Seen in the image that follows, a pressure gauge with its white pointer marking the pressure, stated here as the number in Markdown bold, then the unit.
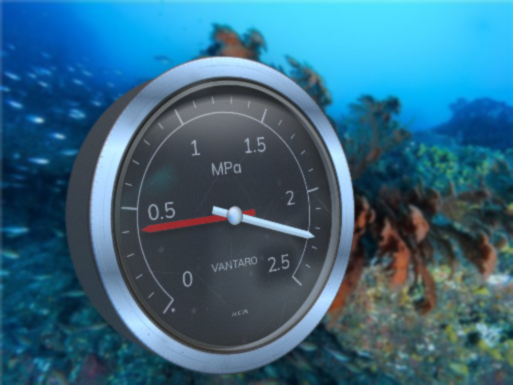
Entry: **2.25** MPa
